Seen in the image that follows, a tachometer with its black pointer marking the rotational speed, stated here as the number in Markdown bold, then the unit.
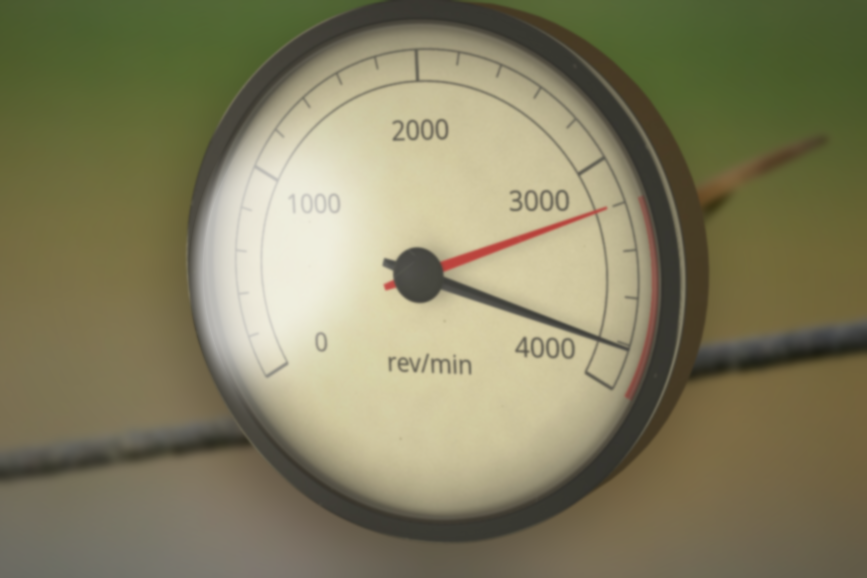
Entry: **3800** rpm
